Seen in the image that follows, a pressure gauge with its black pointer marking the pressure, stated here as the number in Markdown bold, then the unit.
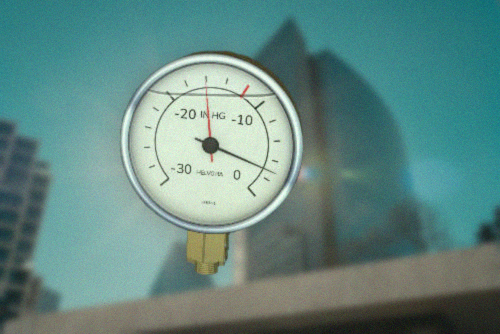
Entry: **-3** inHg
